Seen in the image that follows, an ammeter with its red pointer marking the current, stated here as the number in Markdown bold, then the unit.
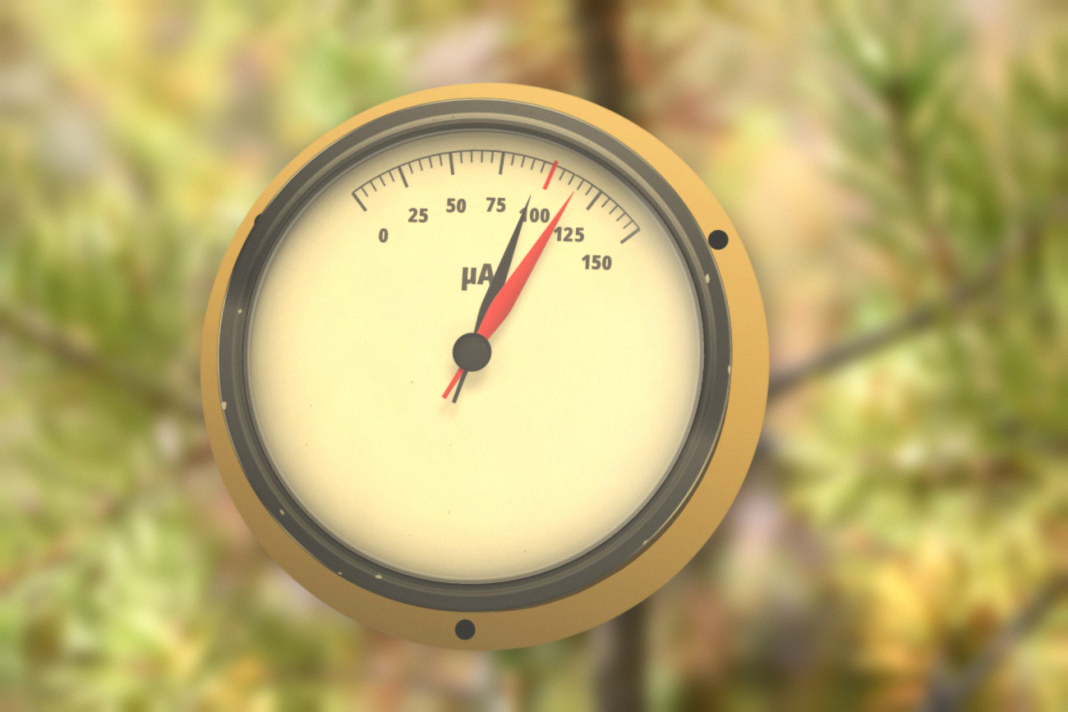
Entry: **115** µA
